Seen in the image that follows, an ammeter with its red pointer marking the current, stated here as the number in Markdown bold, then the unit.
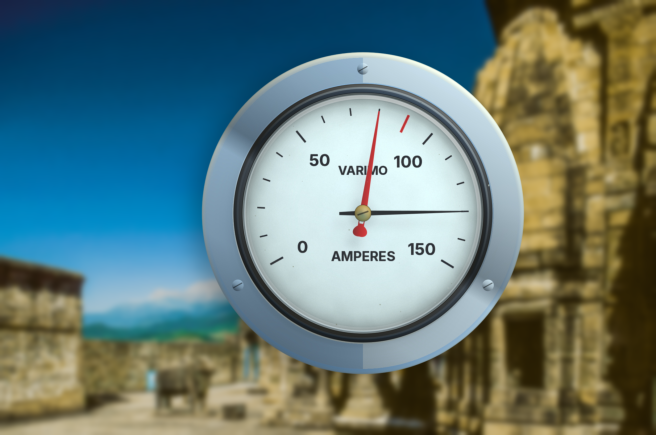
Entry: **80** A
